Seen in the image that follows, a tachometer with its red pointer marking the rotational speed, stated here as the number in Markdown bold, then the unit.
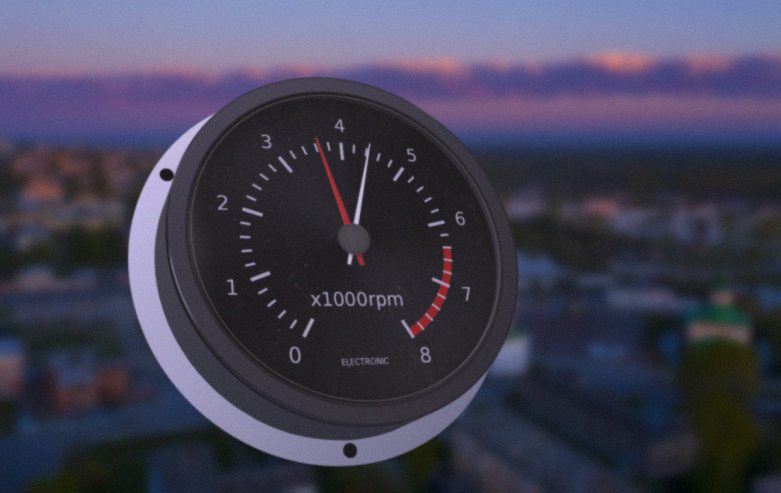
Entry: **3600** rpm
